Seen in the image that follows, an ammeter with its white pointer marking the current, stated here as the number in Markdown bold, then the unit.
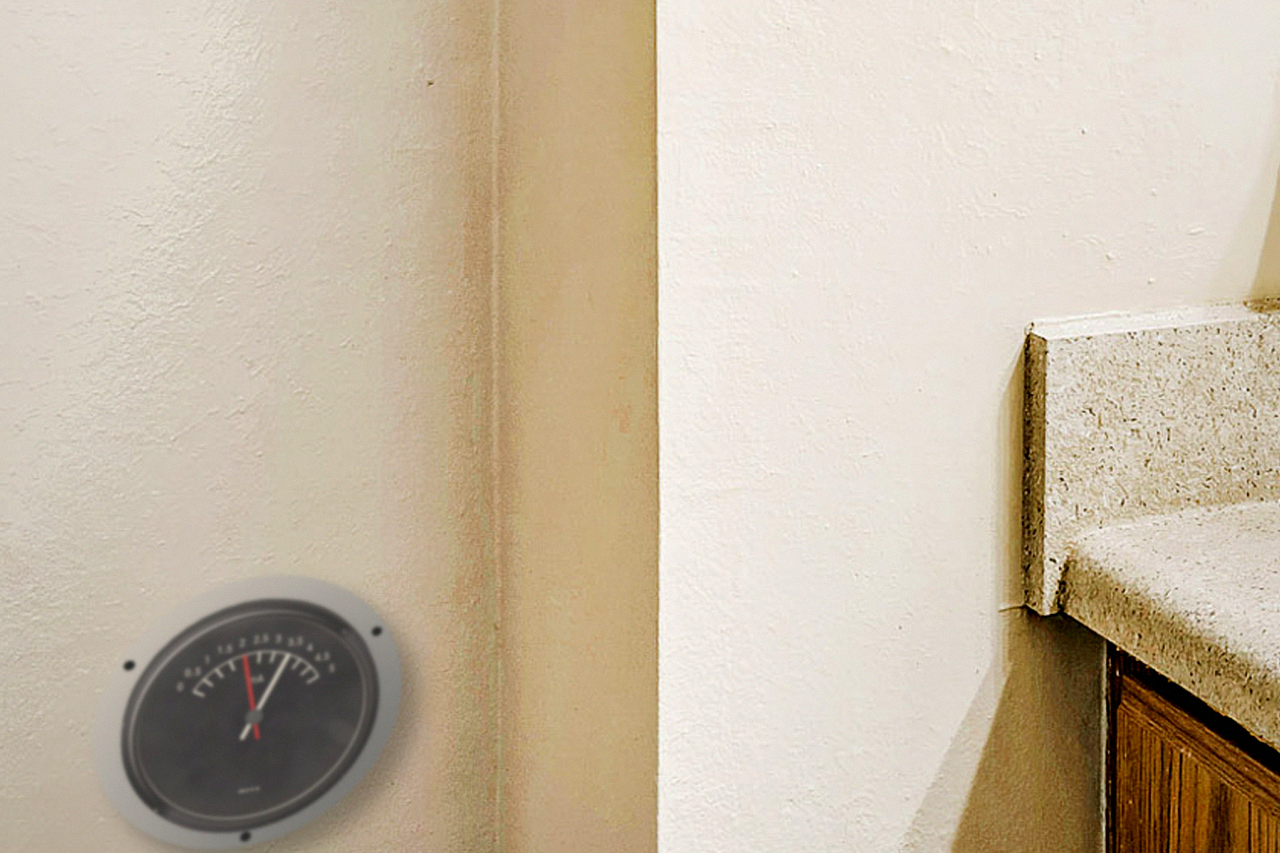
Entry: **3.5** mA
